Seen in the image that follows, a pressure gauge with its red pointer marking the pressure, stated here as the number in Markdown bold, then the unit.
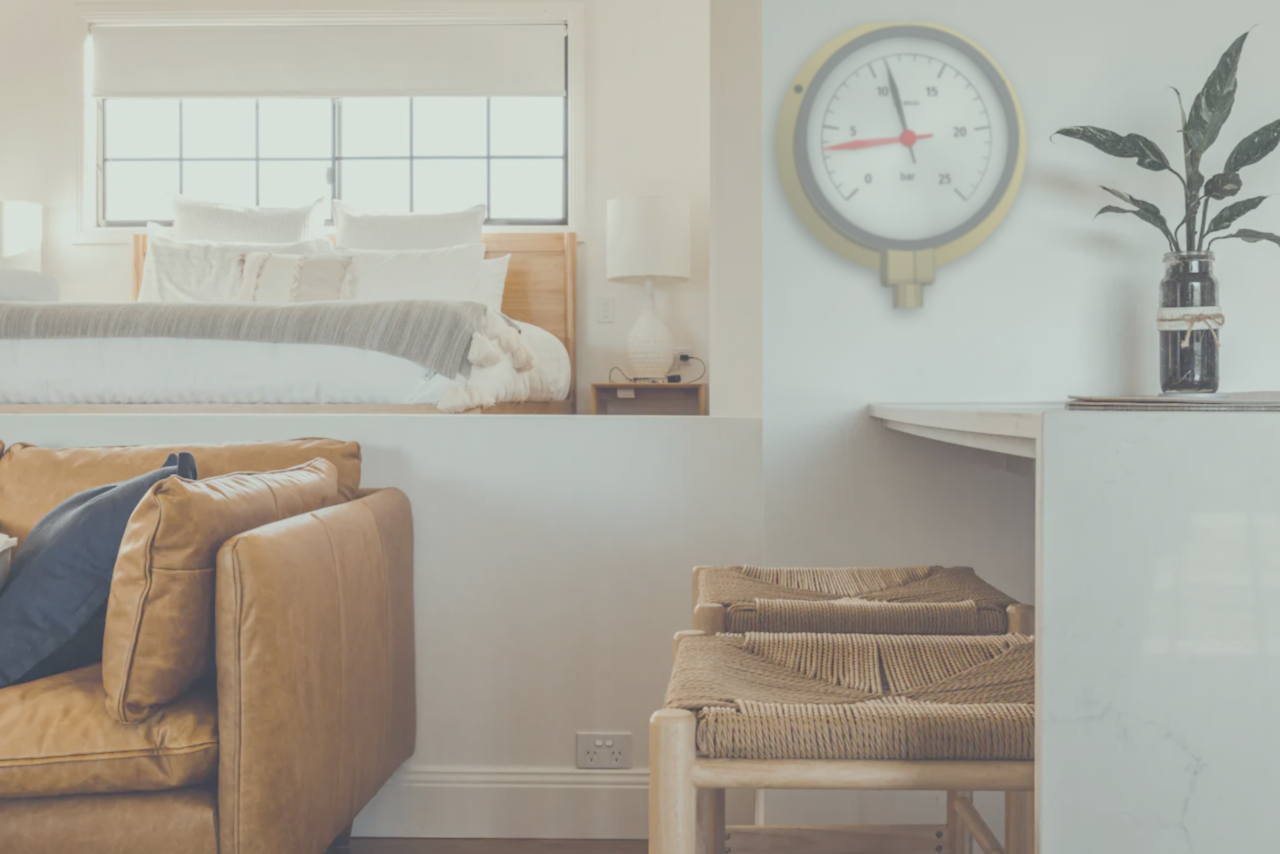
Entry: **3.5** bar
